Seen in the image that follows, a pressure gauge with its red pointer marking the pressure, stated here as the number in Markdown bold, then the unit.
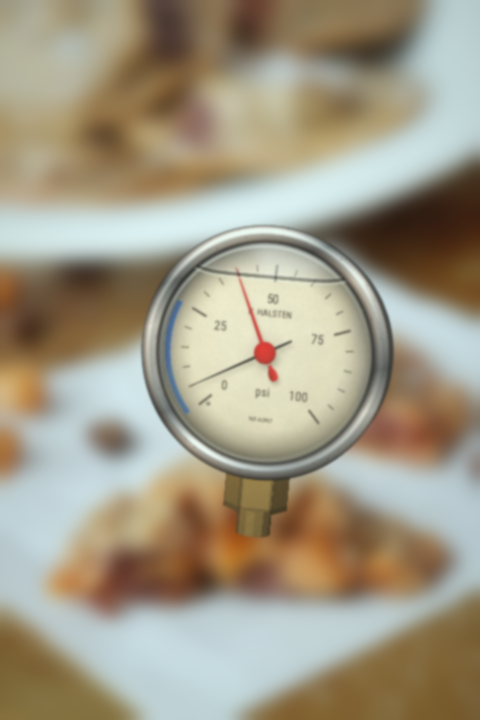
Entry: **40** psi
